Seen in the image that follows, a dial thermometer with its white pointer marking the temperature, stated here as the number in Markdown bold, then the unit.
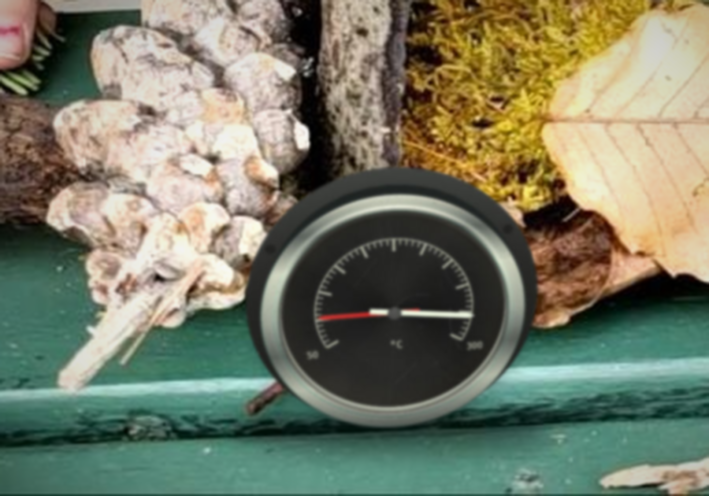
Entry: **275** °C
